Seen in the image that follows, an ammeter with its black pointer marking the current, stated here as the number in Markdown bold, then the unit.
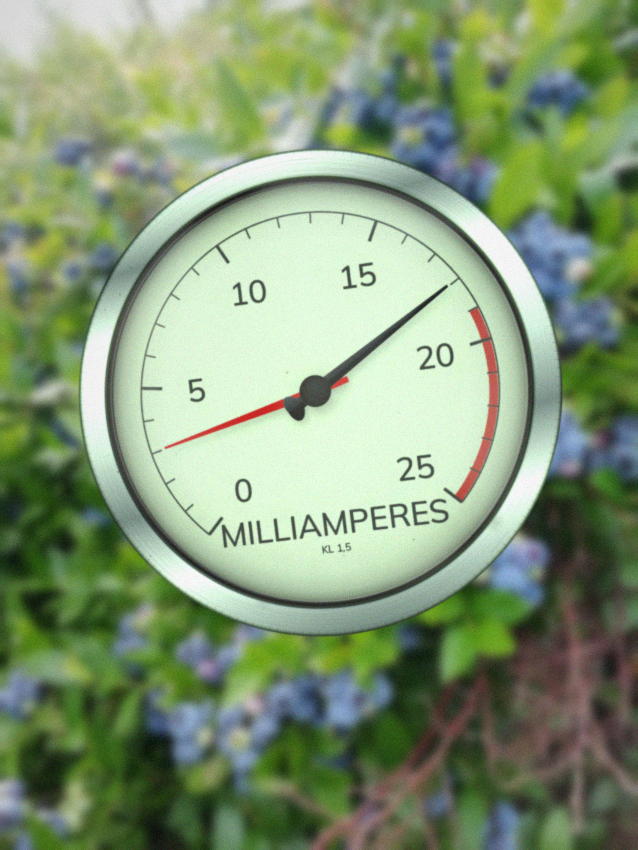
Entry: **18** mA
